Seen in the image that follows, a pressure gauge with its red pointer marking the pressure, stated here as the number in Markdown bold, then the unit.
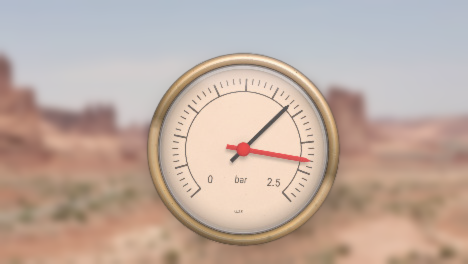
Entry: **2.15** bar
